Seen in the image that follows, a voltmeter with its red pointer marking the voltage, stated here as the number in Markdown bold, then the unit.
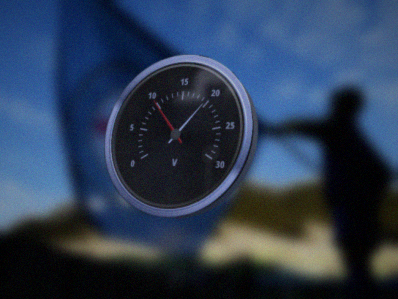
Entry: **10** V
